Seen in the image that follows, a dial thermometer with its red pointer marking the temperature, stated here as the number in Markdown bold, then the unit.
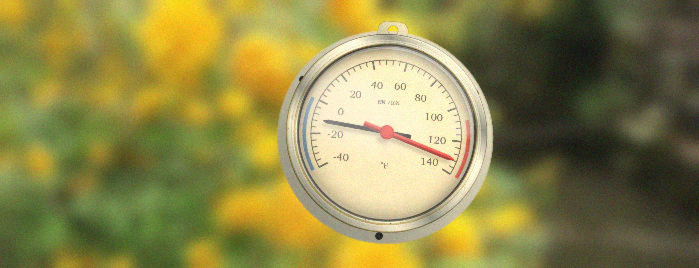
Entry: **132** °F
